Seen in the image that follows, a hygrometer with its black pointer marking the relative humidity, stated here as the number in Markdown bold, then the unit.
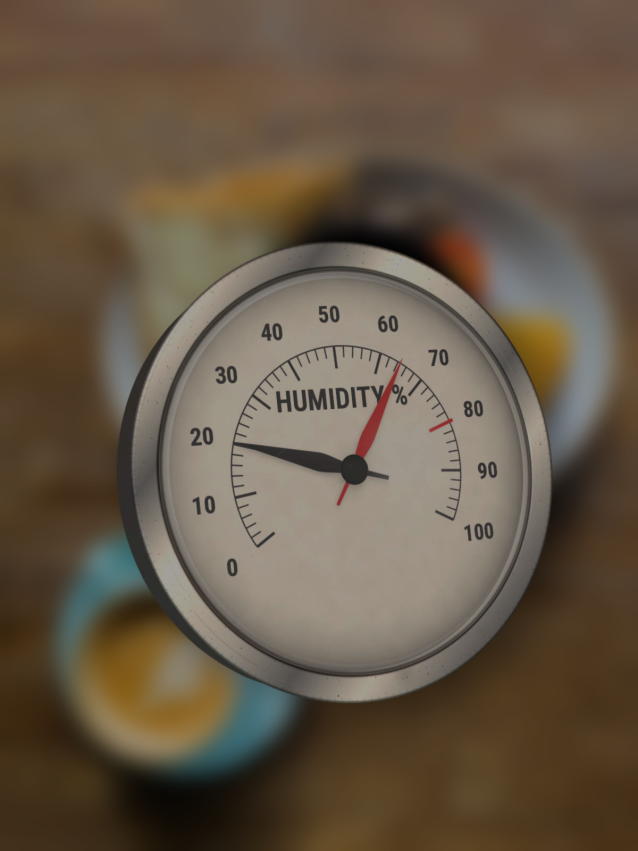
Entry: **20** %
